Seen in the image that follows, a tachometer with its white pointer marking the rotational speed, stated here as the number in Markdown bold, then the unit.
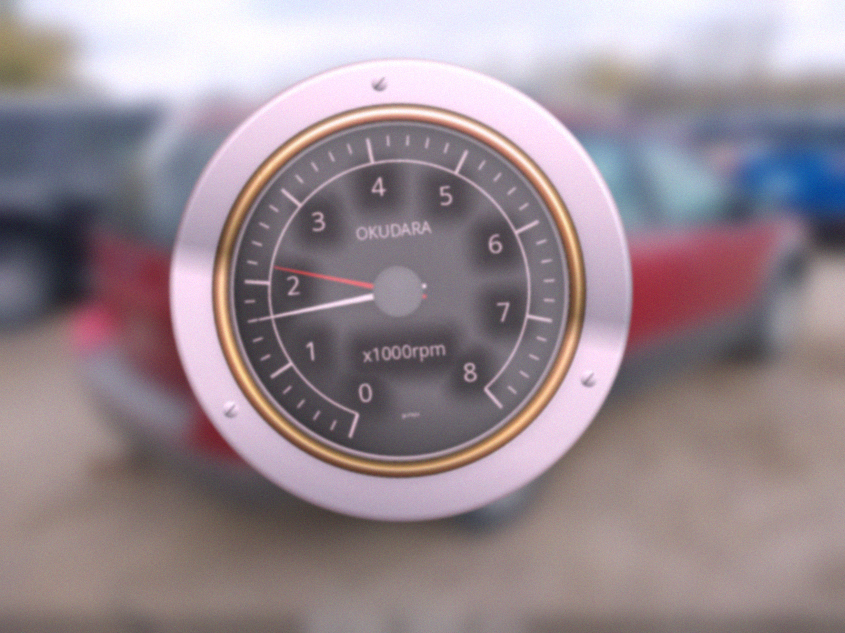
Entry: **1600** rpm
